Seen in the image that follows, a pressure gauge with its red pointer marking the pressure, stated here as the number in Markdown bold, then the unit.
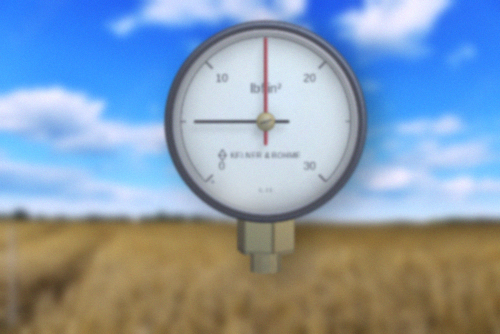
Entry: **15** psi
